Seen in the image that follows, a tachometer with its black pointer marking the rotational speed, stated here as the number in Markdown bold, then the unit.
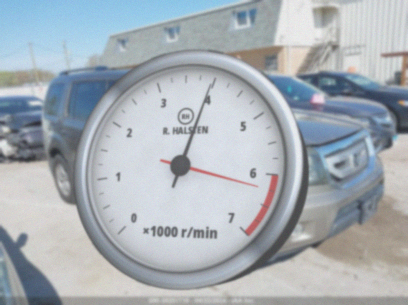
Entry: **4000** rpm
